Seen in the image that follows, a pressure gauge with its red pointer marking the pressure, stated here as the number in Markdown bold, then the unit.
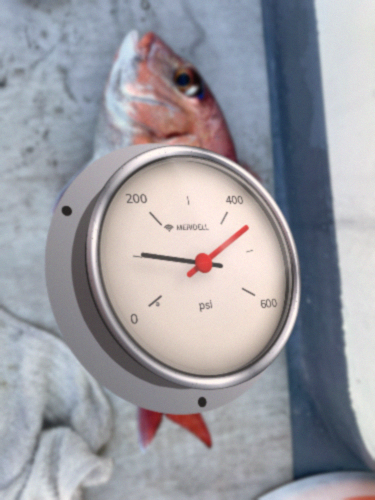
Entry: **450** psi
